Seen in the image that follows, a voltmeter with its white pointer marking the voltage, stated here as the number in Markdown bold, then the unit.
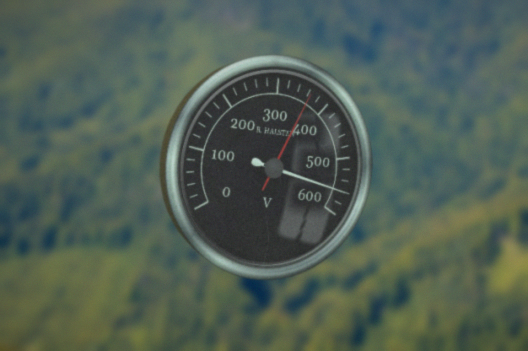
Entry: **560** V
